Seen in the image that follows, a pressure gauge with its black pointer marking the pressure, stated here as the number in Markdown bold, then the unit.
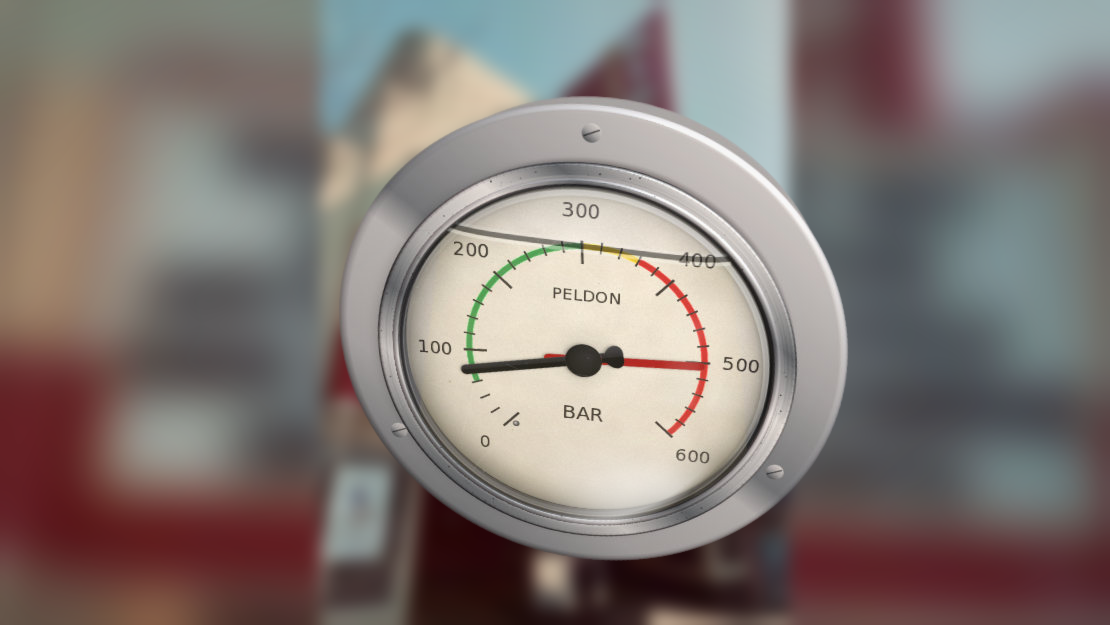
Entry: **80** bar
